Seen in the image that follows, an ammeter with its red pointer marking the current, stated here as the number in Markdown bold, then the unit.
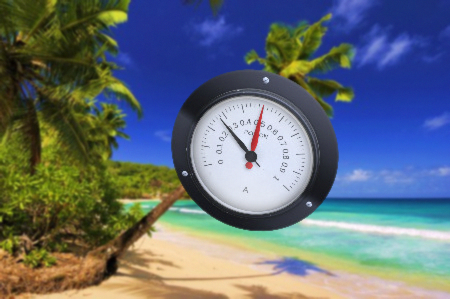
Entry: **0.5** A
